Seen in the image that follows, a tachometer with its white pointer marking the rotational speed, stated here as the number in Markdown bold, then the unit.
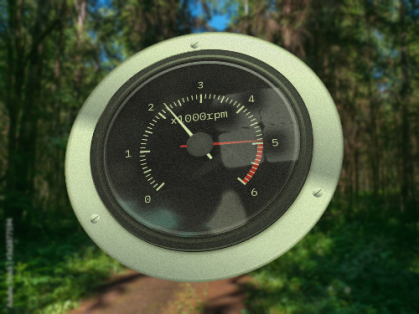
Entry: **2200** rpm
